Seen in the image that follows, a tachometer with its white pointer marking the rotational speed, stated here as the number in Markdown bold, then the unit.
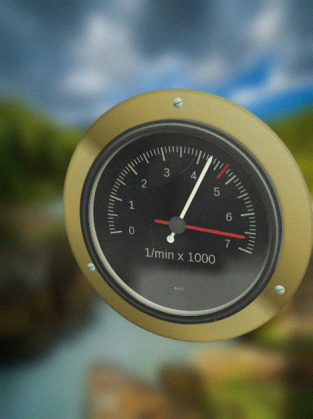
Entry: **4300** rpm
